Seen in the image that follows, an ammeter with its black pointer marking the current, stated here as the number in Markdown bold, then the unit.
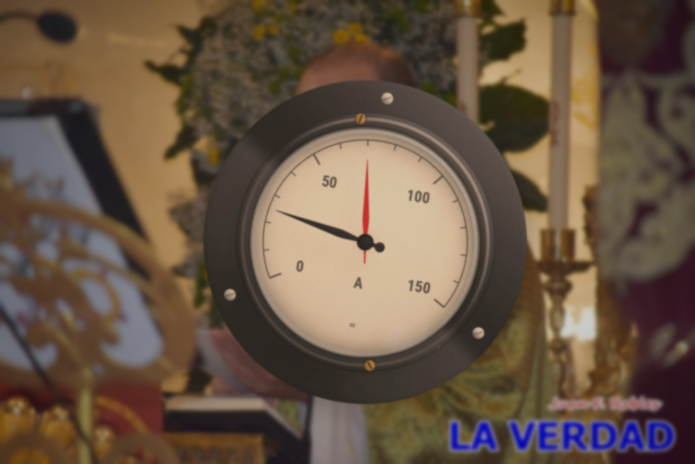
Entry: **25** A
